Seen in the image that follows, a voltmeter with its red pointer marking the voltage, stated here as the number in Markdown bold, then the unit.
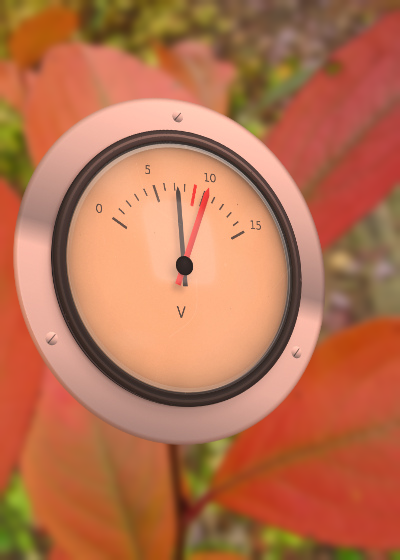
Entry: **10** V
